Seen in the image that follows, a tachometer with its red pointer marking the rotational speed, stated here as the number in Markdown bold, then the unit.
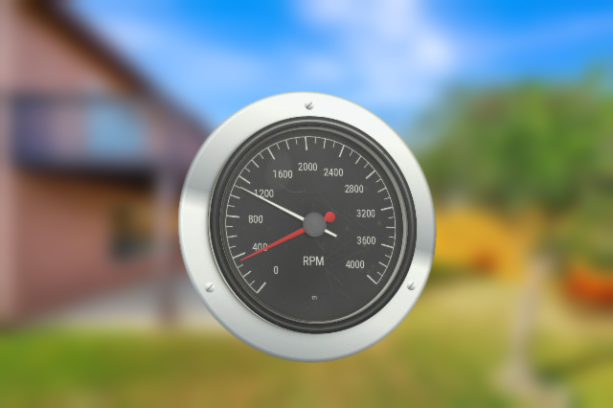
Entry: **350** rpm
